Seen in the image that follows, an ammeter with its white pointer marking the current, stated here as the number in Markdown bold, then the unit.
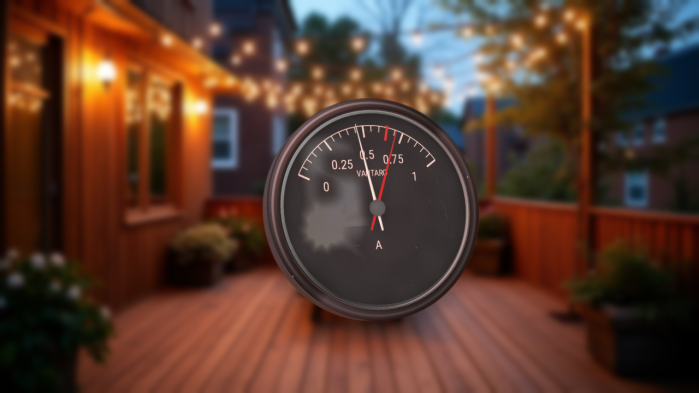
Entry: **0.45** A
